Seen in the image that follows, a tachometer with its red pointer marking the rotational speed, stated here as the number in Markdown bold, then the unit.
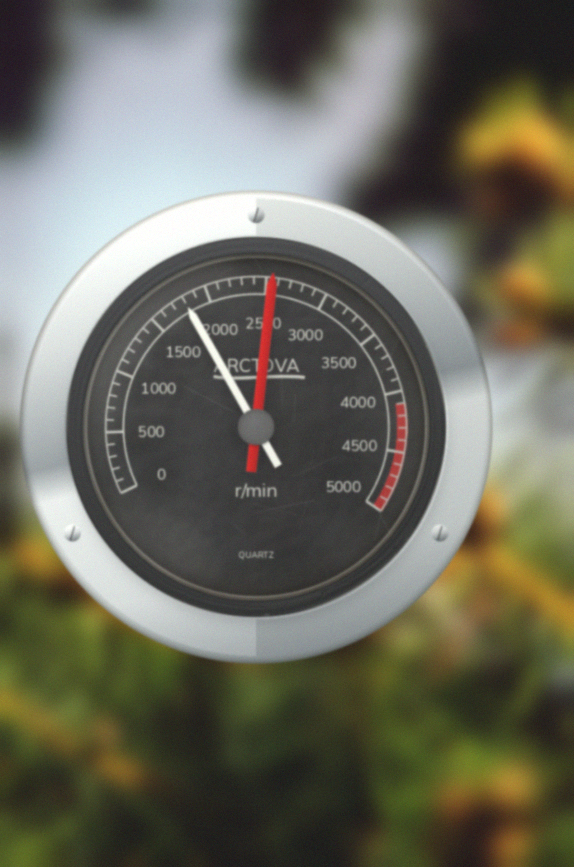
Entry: **2550** rpm
